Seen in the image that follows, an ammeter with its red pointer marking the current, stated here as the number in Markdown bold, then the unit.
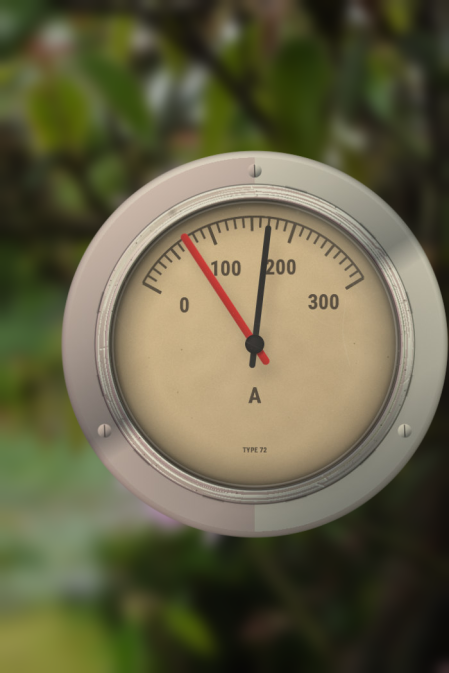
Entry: **70** A
